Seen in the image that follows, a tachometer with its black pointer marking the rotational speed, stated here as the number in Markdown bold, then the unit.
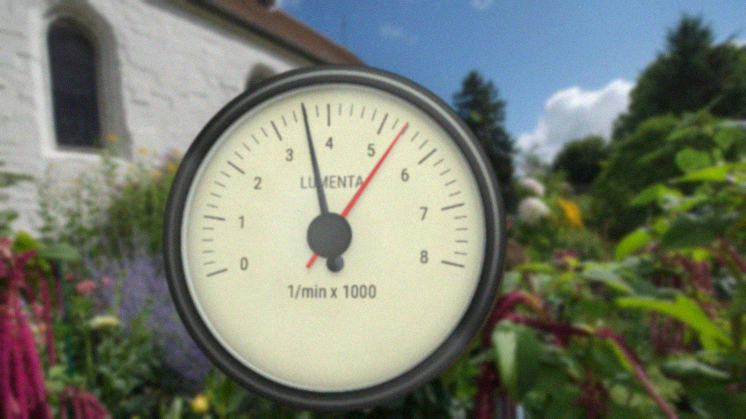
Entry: **3600** rpm
